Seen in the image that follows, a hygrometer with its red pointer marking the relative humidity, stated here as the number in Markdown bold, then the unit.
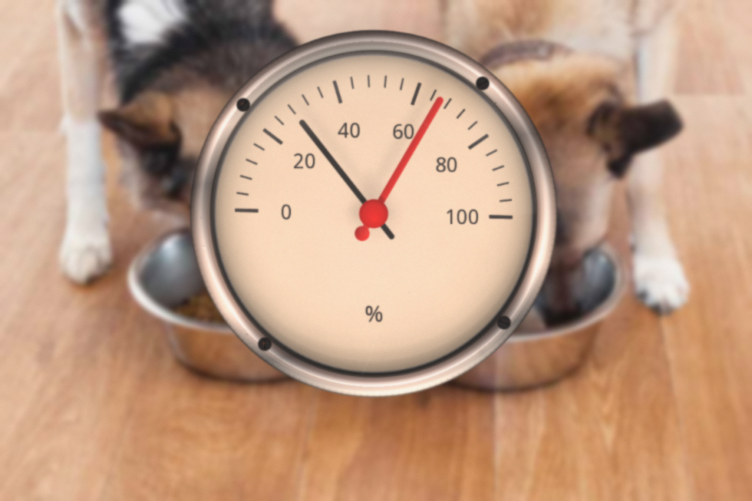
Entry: **66** %
